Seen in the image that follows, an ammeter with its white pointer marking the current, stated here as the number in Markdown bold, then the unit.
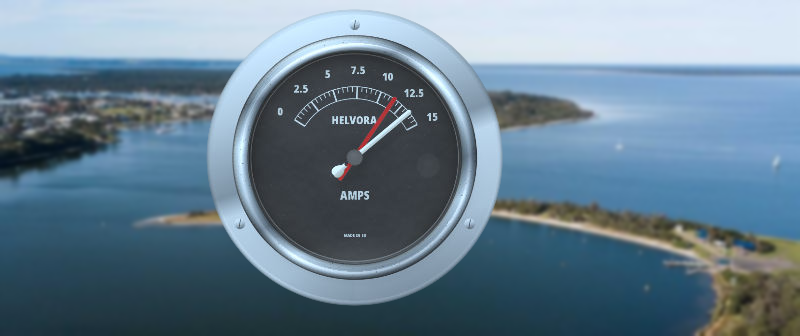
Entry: **13.5** A
